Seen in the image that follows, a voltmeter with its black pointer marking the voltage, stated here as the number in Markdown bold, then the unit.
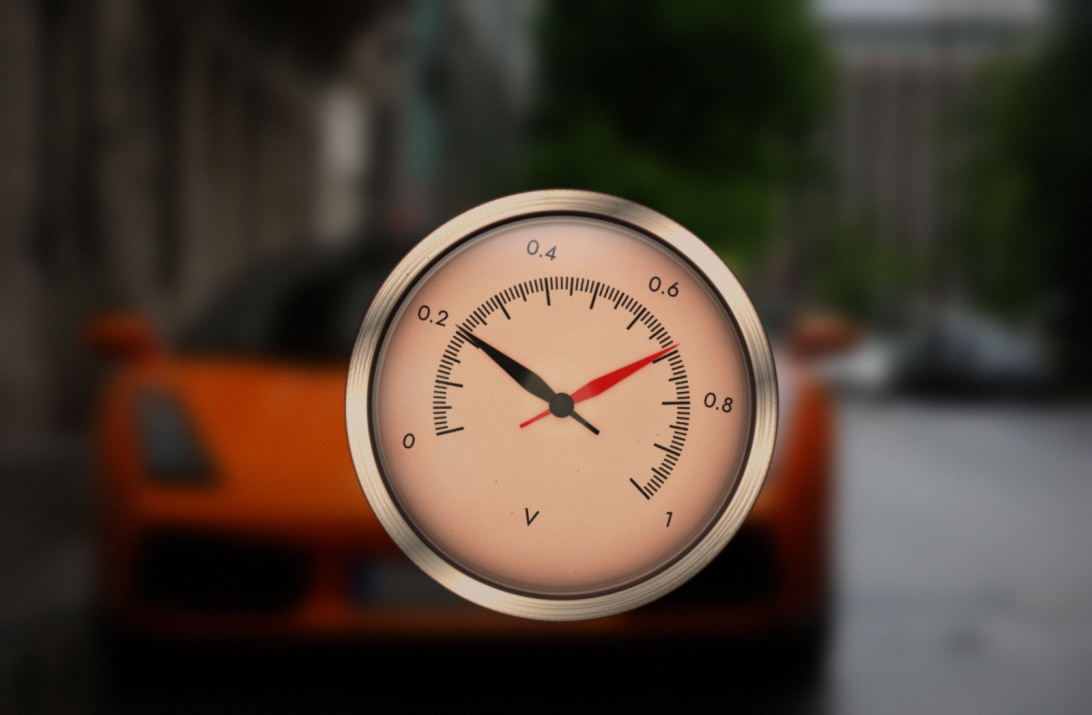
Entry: **0.21** V
